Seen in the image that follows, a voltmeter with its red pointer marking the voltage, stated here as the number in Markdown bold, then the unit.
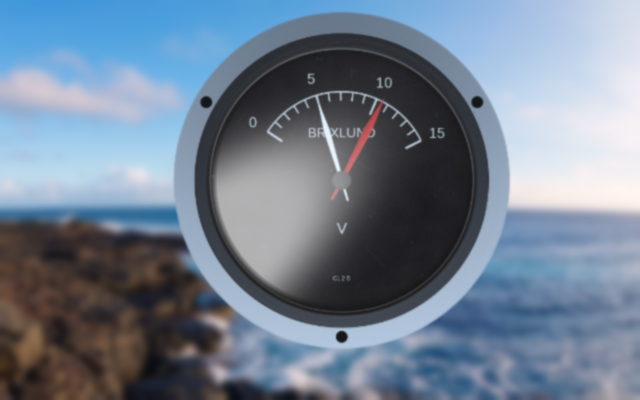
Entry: **10.5** V
